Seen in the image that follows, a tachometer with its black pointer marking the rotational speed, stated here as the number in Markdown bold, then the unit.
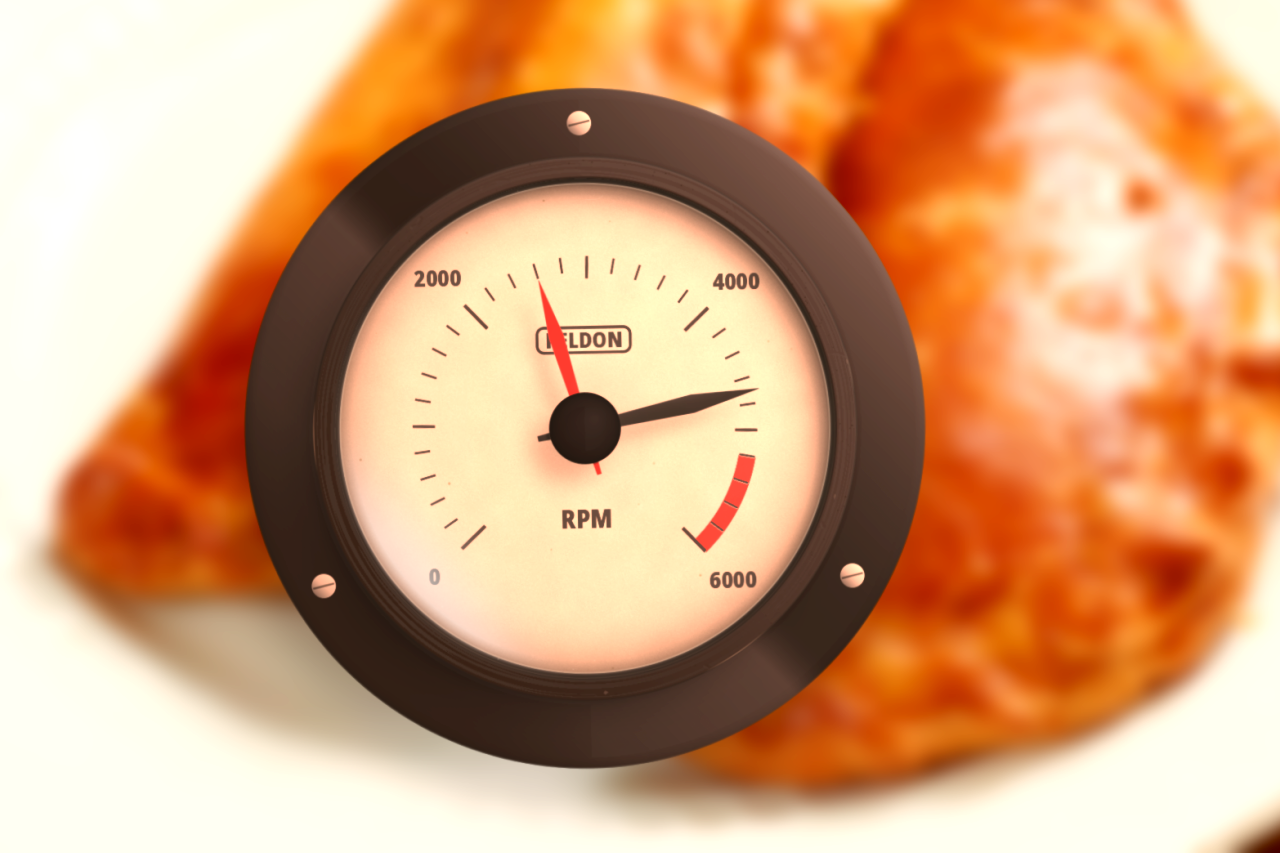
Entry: **4700** rpm
